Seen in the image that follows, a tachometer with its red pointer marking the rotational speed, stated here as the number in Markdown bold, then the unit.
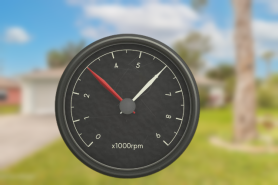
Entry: **3000** rpm
